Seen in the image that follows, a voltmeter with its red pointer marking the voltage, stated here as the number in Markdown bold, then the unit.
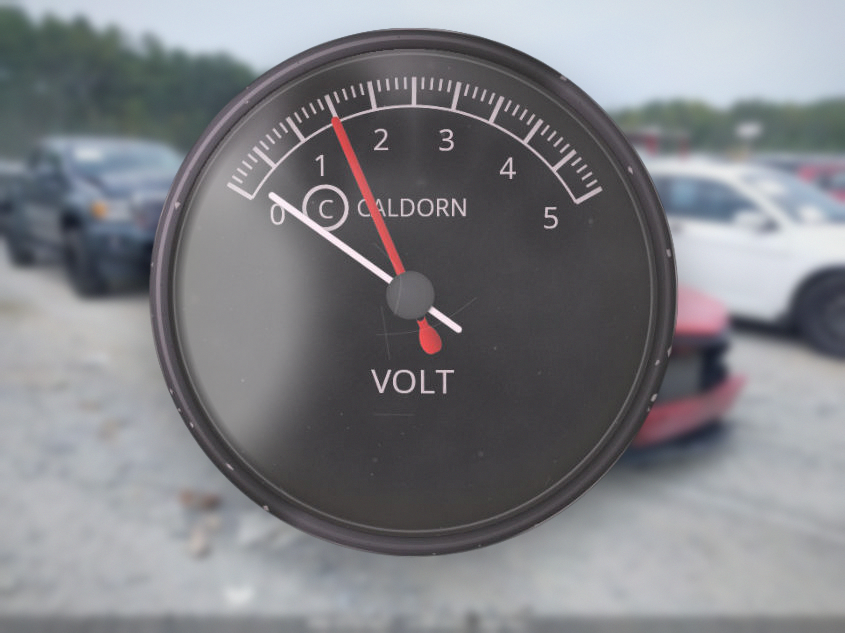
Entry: **1.5** V
